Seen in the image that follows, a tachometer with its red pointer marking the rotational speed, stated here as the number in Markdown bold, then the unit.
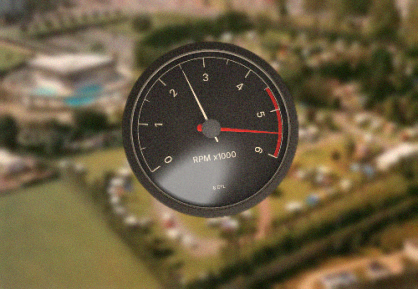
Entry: **5500** rpm
